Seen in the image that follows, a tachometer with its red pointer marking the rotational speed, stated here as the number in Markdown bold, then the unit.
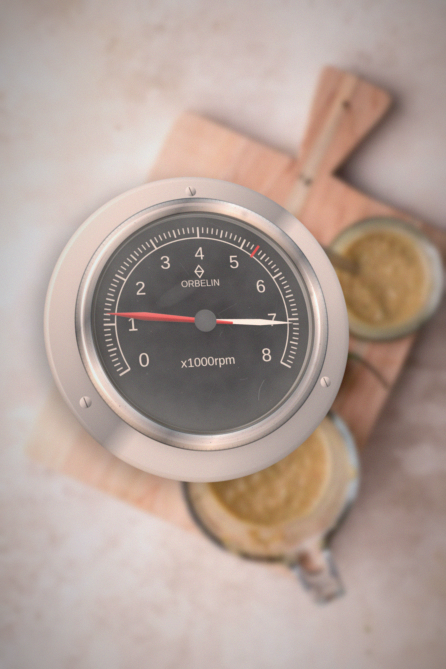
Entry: **1200** rpm
